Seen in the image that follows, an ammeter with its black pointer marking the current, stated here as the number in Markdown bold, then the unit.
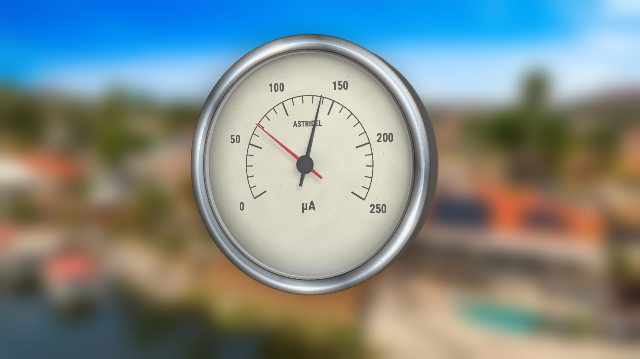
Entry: **140** µA
